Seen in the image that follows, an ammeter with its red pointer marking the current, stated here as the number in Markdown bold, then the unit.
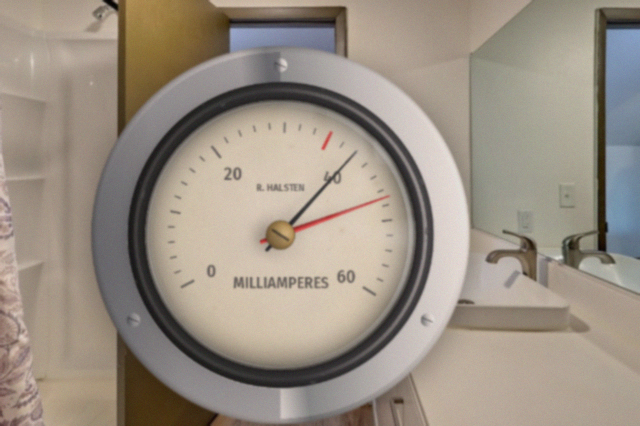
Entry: **47** mA
